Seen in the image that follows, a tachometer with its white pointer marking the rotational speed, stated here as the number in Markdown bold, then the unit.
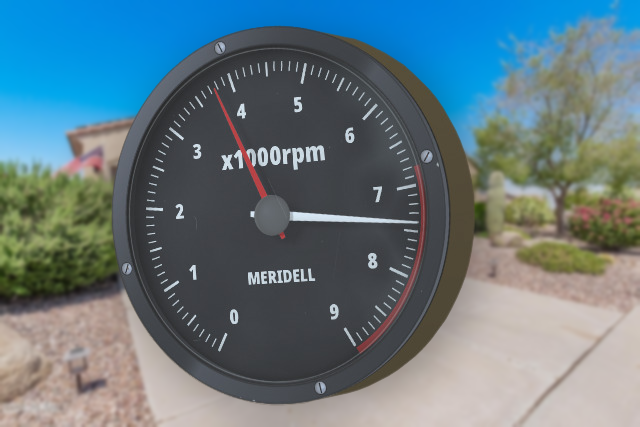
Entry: **7400** rpm
